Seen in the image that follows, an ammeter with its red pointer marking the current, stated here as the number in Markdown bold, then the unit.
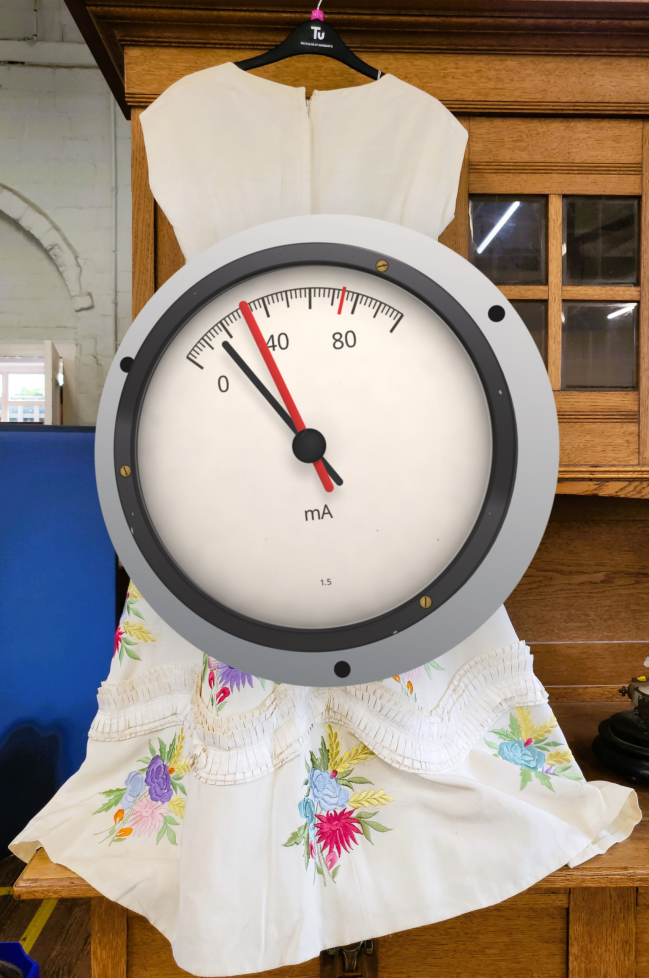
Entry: **32** mA
